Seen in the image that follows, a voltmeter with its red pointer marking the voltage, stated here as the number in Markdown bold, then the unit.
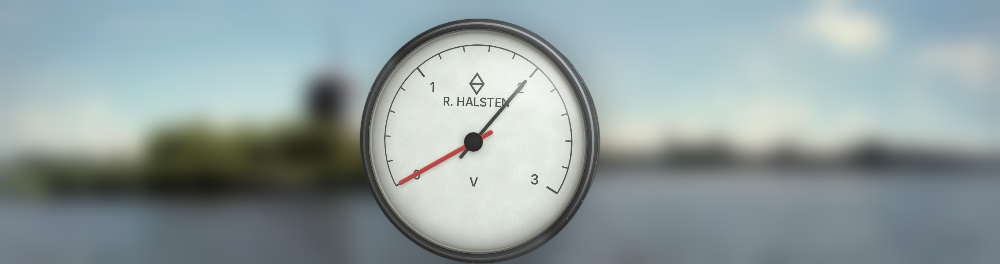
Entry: **0** V
